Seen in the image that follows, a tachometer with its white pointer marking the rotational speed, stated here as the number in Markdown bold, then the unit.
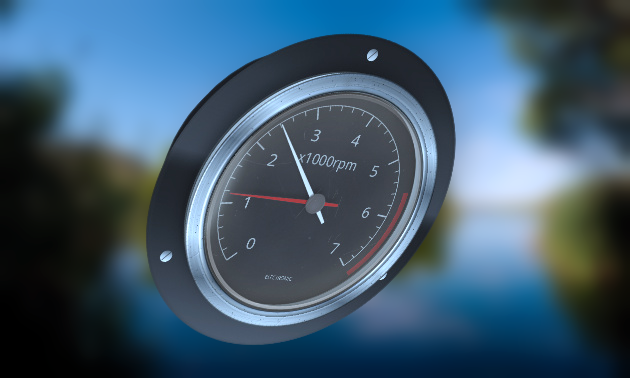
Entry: **2400** rpm
